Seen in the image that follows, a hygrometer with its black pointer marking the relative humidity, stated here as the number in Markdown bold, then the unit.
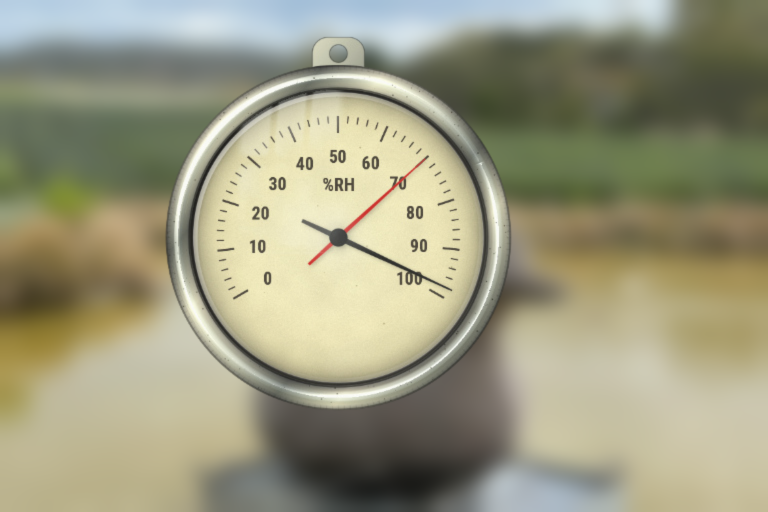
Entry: **98** %
